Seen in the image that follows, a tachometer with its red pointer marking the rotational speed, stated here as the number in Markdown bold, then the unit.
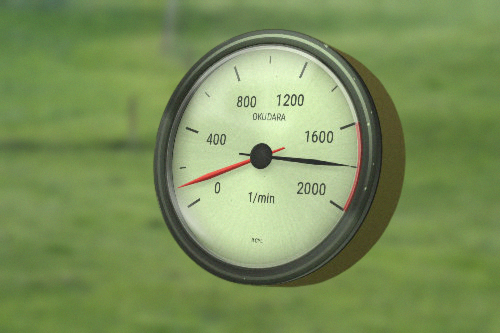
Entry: **100** rpm
